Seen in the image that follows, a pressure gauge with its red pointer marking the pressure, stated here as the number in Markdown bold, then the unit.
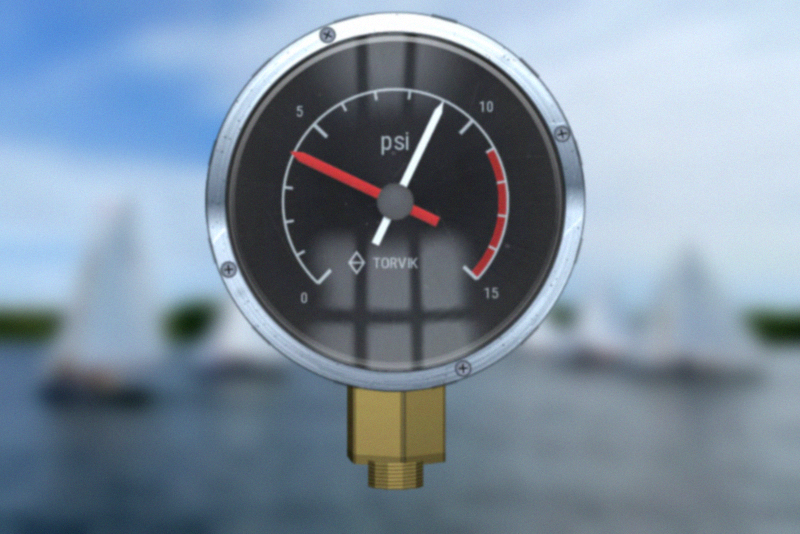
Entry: **4** psi
